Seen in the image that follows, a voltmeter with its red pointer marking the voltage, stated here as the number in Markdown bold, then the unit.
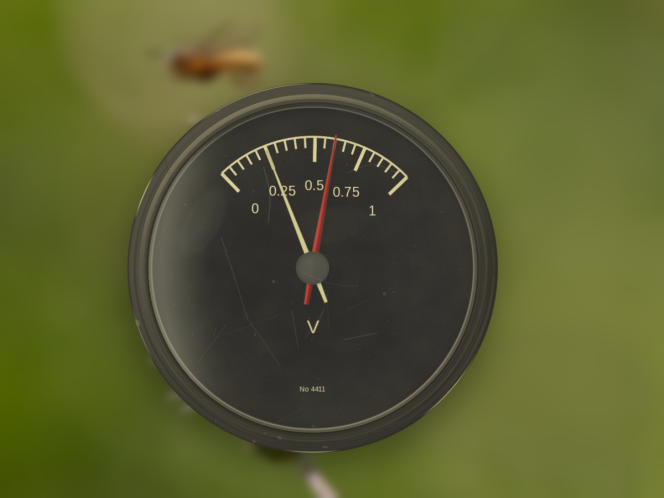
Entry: **0.6** V
